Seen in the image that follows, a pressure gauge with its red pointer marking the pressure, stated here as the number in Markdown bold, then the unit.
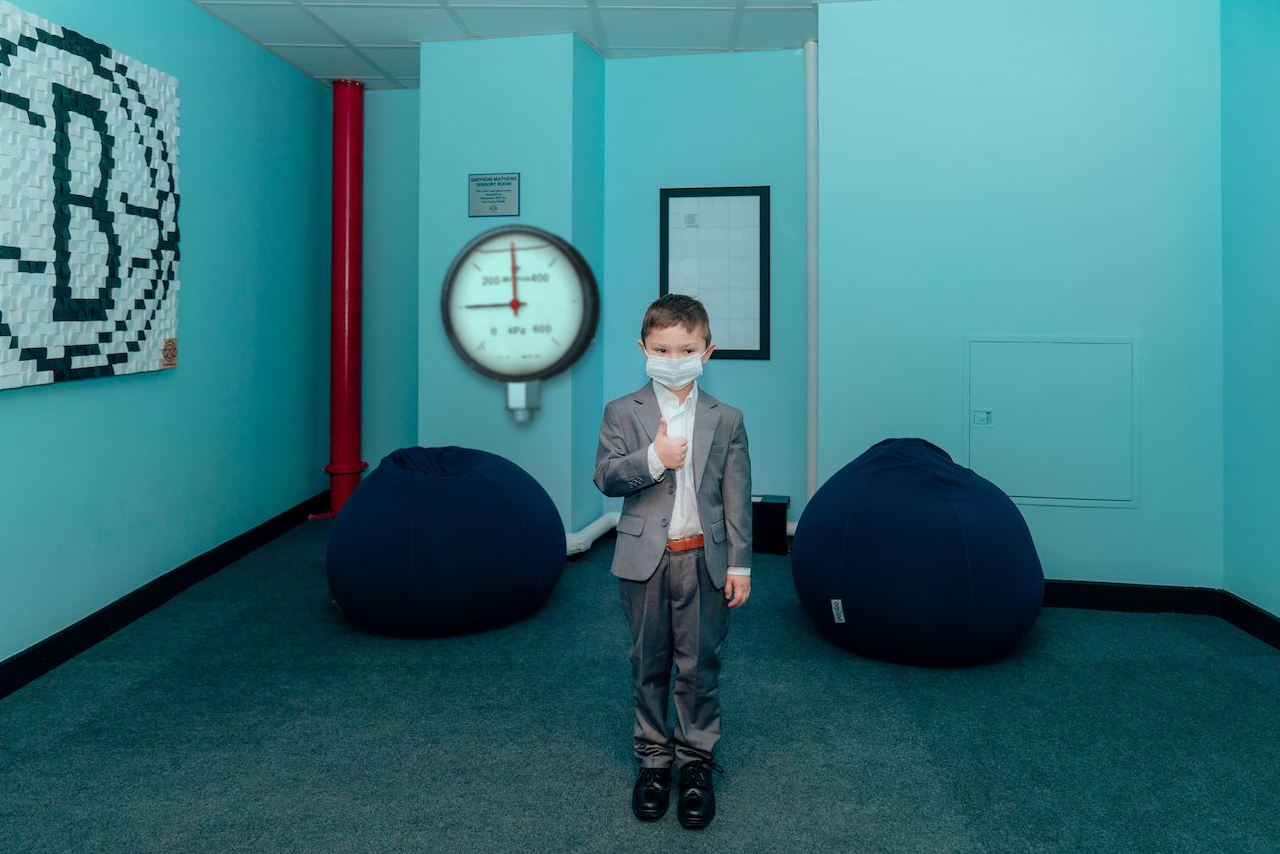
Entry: **300** kPa
